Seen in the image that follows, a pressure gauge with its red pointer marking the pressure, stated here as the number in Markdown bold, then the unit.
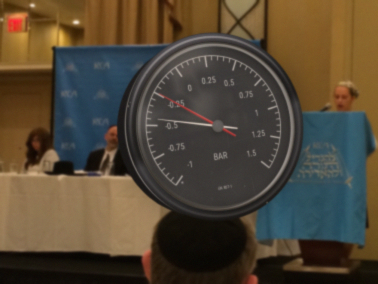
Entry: **-0.25** bar
